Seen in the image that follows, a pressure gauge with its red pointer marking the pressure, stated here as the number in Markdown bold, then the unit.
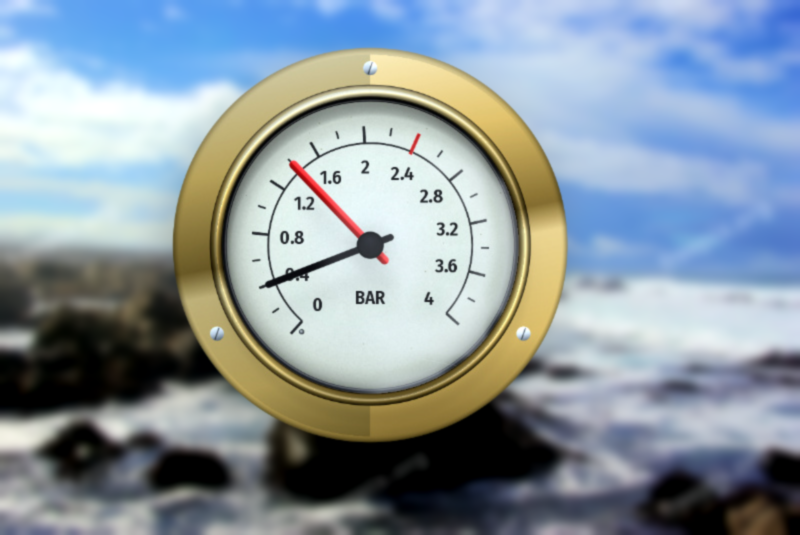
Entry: **1.4** bar
